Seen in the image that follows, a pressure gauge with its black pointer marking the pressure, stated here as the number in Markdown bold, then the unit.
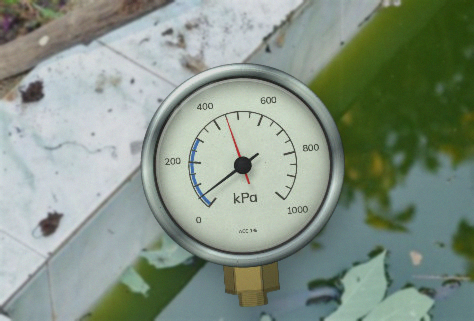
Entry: **50** kPa
